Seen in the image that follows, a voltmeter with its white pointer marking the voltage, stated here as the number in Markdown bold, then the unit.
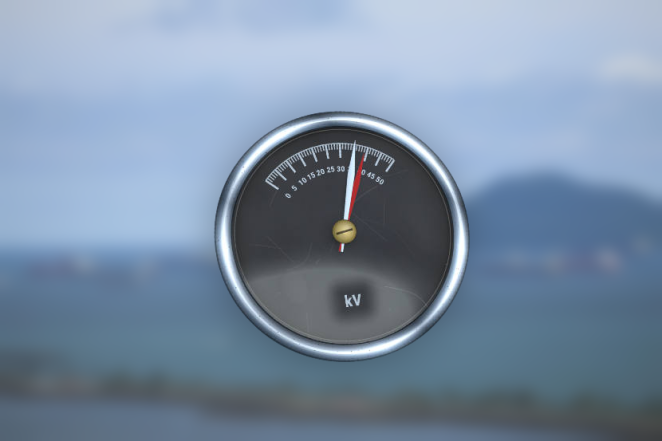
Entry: **35** kV
